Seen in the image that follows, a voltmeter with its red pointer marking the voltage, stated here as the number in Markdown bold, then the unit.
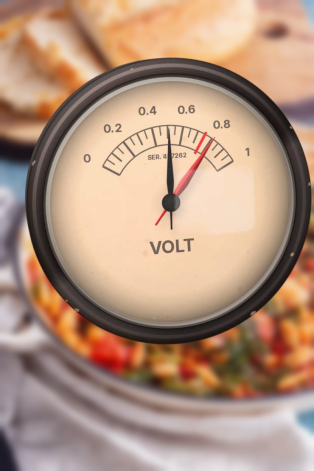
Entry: **0.8** V
